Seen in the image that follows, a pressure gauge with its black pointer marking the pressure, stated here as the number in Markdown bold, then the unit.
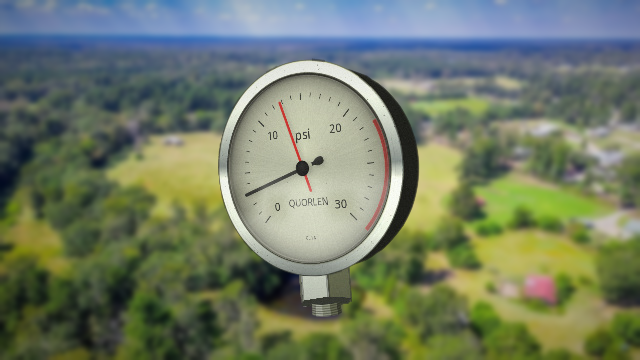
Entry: **3** psi
